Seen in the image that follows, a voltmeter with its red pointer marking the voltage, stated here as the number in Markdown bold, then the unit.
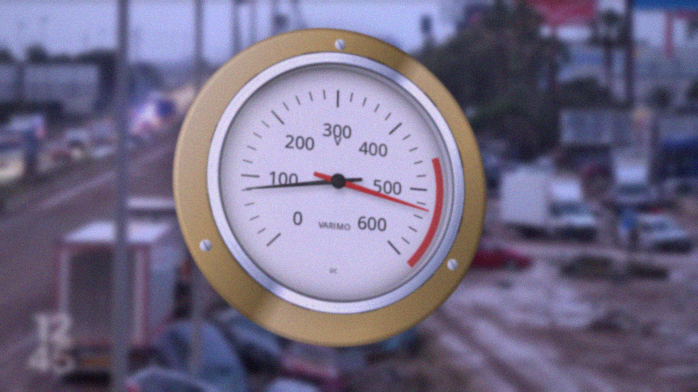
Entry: **530** V
